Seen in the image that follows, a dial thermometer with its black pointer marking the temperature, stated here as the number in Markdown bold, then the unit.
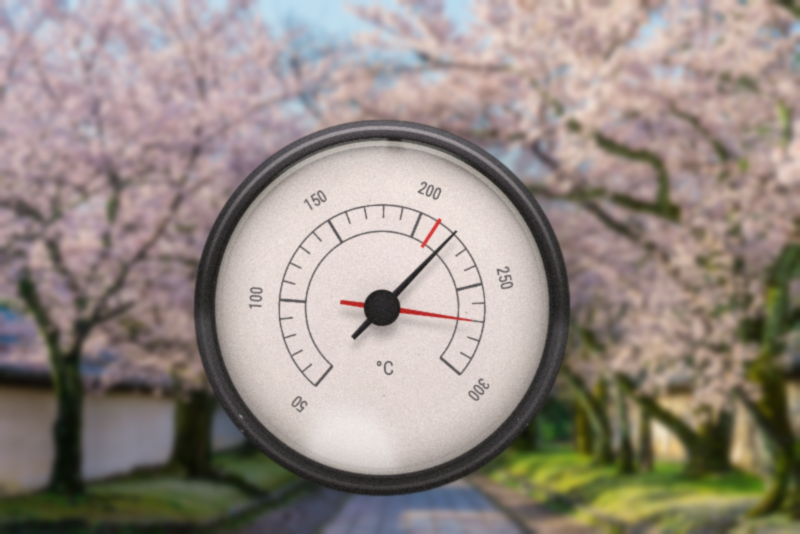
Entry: **220** °C
